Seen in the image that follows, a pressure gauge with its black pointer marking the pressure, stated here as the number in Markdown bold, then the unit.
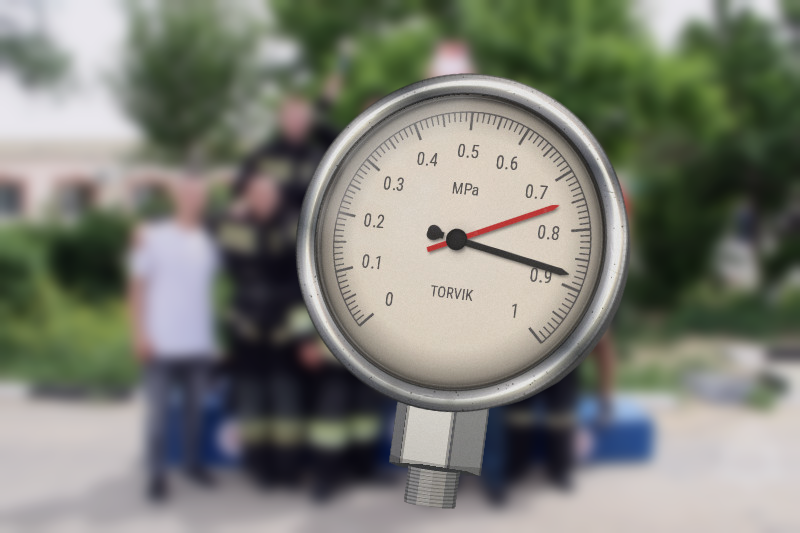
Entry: **0.88** MPa
